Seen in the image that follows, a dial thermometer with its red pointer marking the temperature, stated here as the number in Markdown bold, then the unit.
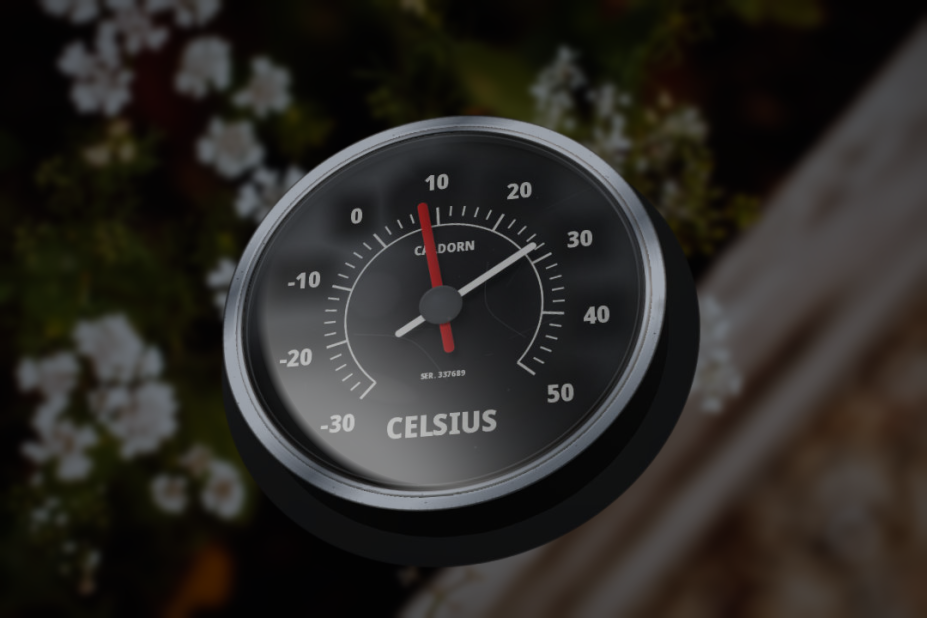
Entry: **8** °C
